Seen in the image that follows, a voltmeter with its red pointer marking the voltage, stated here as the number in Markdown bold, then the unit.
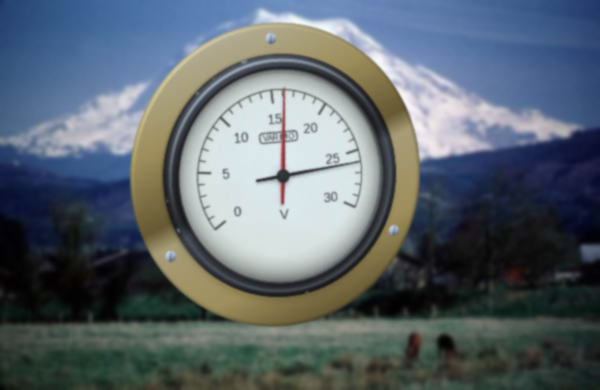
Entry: **16** V
